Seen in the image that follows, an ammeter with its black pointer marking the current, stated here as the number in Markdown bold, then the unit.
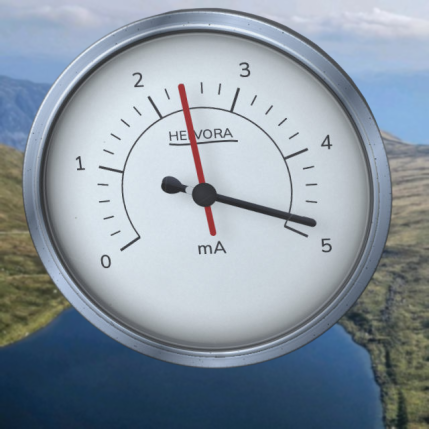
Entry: **4.8** mA
